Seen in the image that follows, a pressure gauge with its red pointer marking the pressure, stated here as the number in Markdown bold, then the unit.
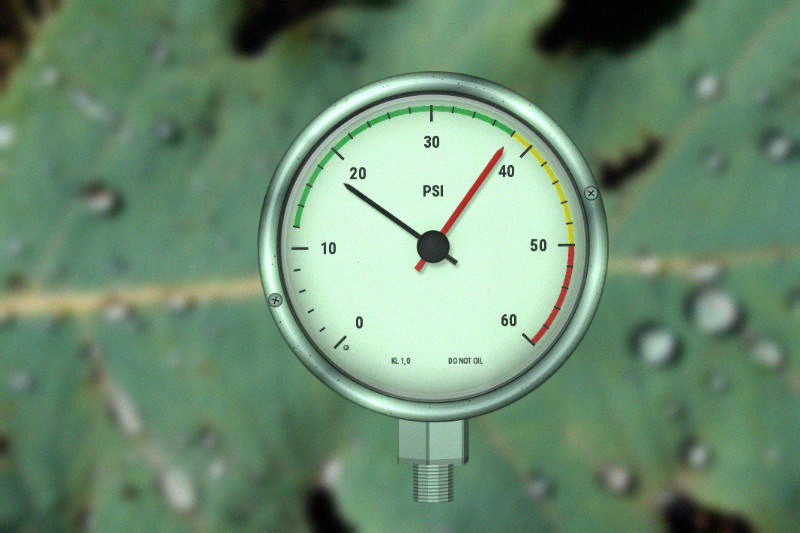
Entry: **38** psi
